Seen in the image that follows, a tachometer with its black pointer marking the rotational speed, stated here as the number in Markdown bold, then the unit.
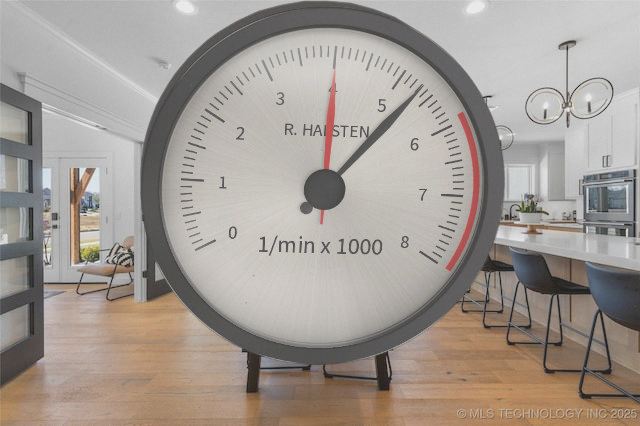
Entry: **5300** rpm
